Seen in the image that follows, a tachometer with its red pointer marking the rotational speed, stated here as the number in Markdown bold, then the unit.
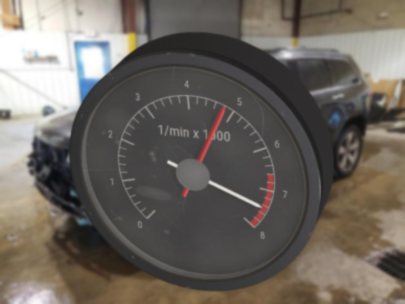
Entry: **4800** rpm
